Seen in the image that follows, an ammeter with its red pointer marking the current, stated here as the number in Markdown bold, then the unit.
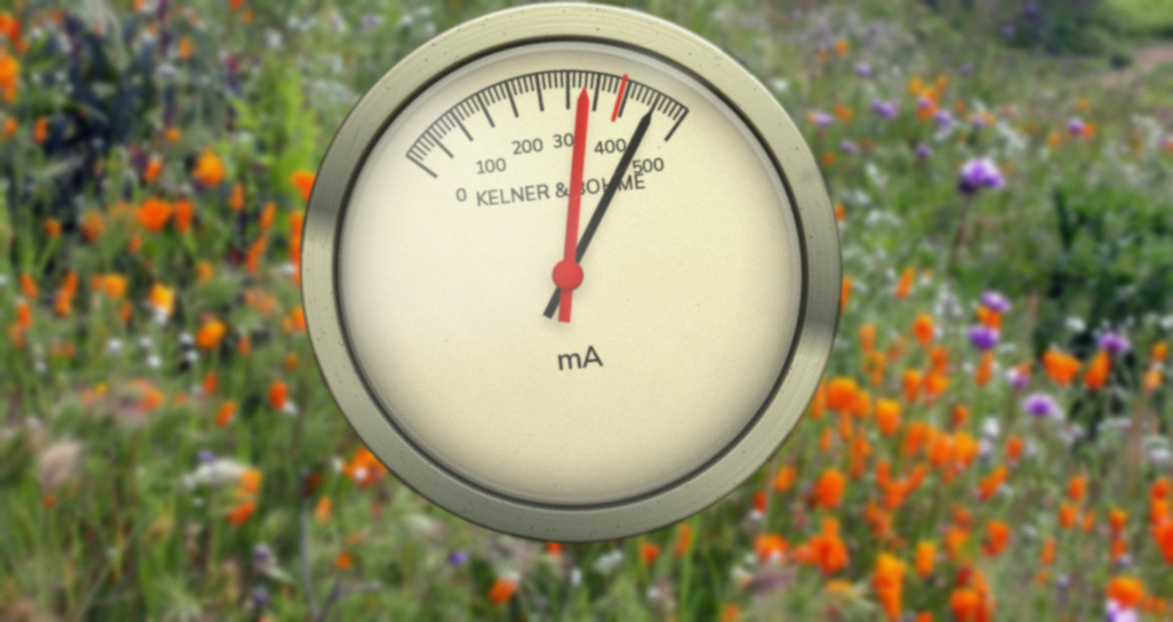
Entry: **330** mA
